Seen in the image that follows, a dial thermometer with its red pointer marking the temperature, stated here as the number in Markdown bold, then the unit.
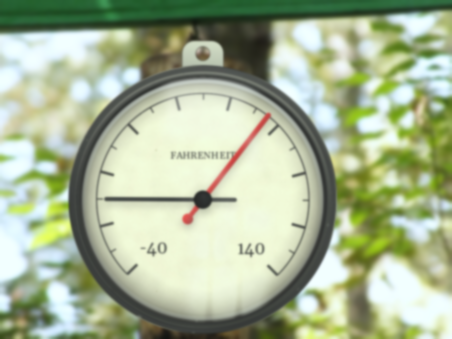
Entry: **75** °F
